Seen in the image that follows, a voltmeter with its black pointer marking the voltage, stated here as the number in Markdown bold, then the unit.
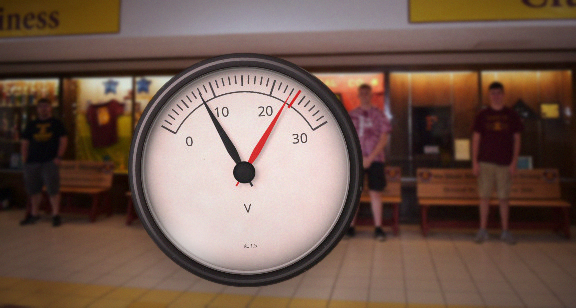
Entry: **8** V
